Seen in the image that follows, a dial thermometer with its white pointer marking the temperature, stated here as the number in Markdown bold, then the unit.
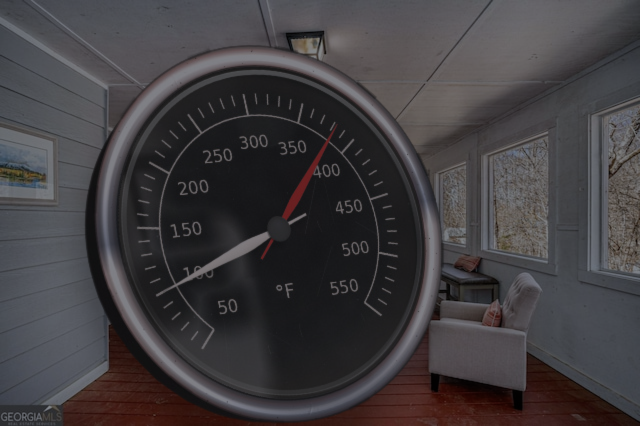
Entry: **100** °F
